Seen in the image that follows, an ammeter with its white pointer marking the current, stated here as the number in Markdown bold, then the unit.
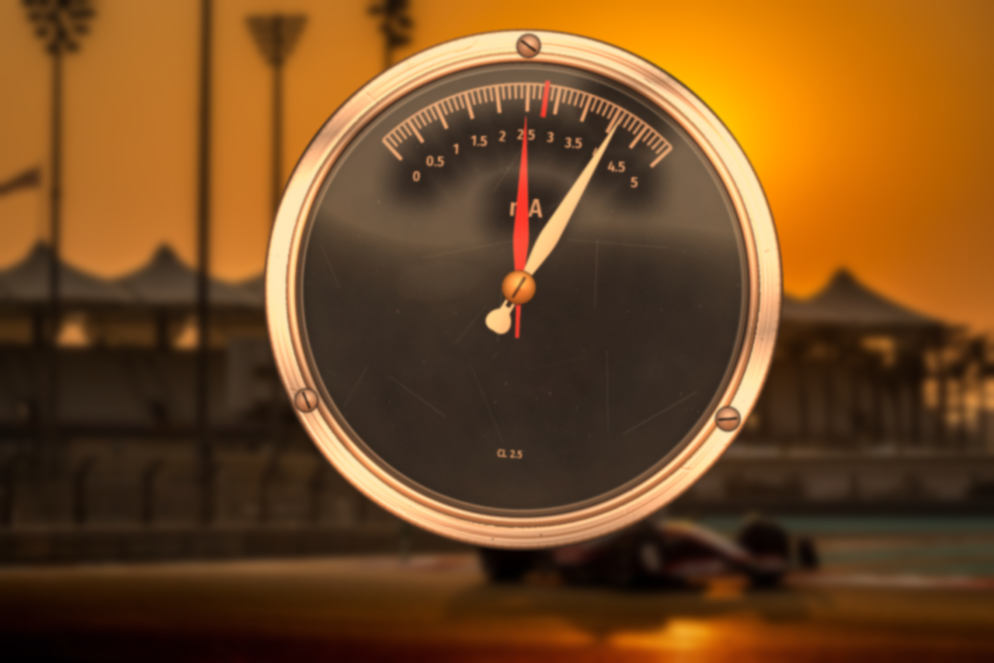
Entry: **4.1** mA
